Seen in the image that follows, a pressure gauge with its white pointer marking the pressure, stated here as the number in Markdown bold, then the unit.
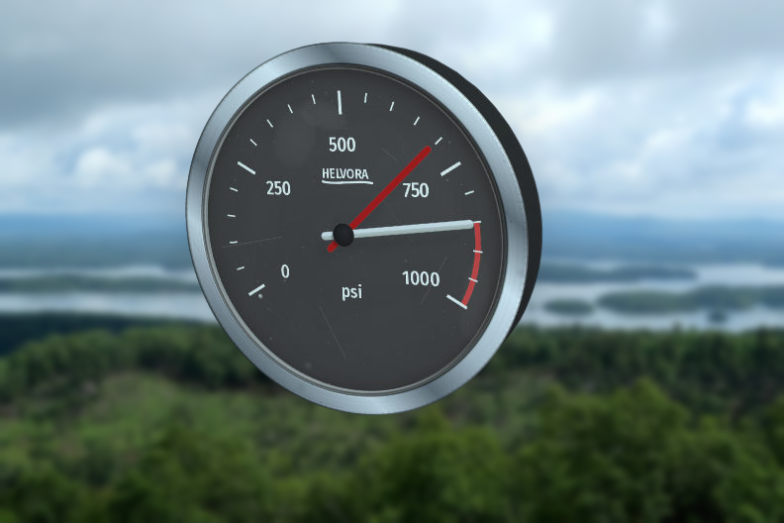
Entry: **850** psi
